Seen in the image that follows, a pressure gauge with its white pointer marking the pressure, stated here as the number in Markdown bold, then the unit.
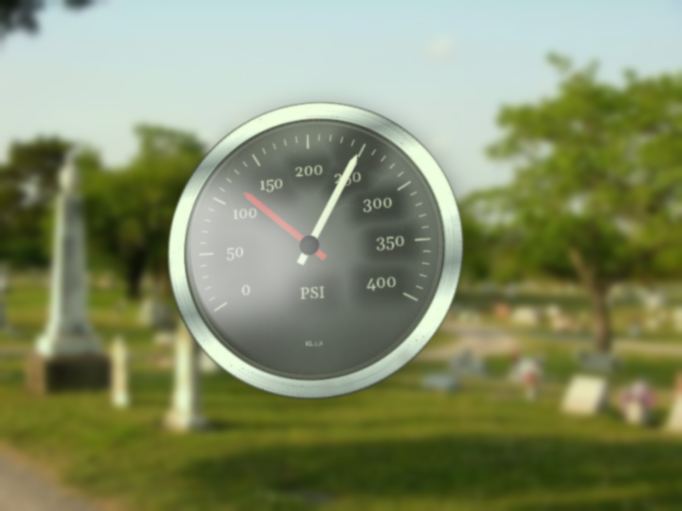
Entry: **250** psi
